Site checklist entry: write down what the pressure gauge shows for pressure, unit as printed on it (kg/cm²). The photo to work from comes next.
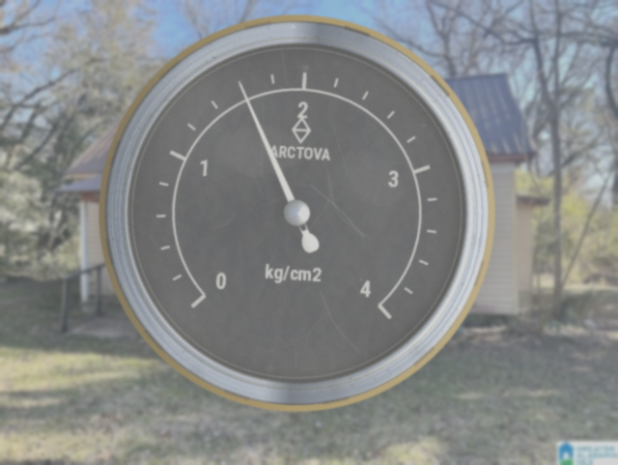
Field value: 1.6 kg/cm²
